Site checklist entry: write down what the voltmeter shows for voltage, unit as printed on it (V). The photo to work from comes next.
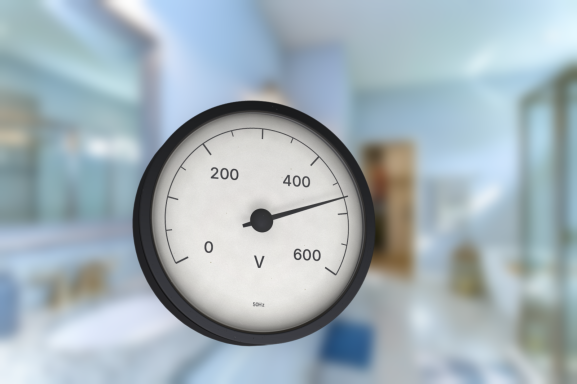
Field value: 475 V
